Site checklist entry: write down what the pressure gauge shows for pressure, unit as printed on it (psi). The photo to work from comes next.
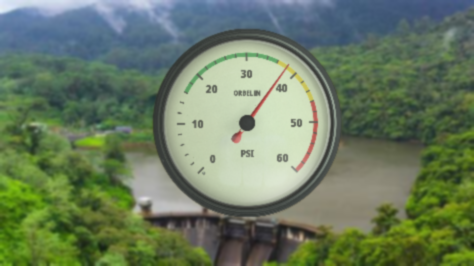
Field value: 38 psi
